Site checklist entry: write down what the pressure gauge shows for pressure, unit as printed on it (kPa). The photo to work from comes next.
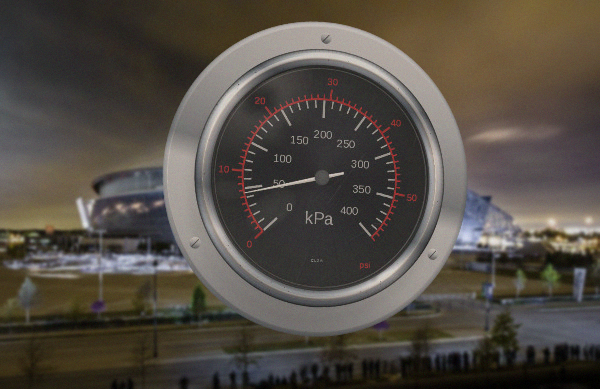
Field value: 45 kPa
